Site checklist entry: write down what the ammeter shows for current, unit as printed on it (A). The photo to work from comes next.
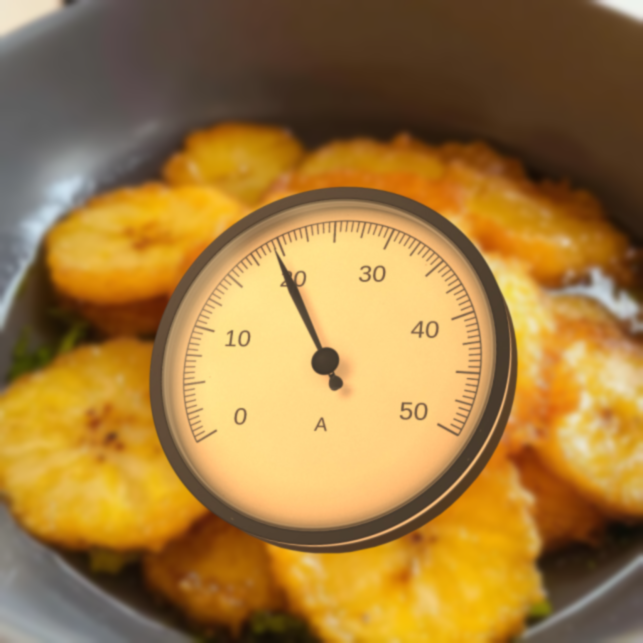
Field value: 19.5 A
